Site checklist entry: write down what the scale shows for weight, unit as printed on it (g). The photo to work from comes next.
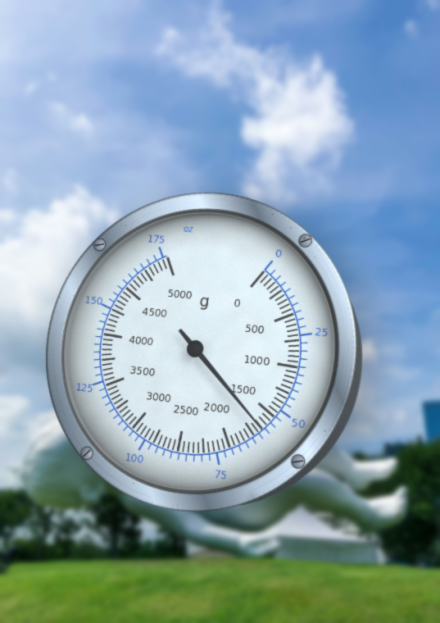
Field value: 1650 g
